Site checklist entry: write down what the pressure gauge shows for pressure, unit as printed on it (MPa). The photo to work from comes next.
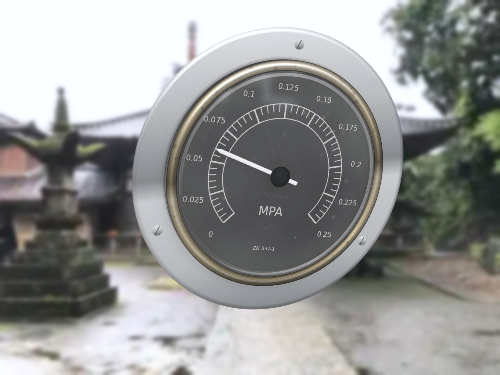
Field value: 0.06 MPa
